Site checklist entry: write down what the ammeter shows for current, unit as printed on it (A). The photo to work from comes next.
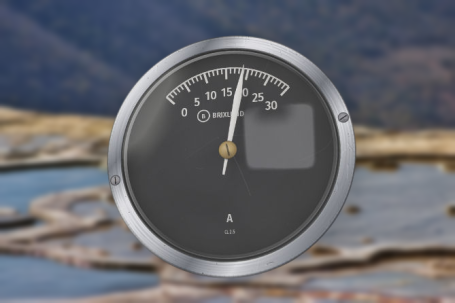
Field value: 19 A
